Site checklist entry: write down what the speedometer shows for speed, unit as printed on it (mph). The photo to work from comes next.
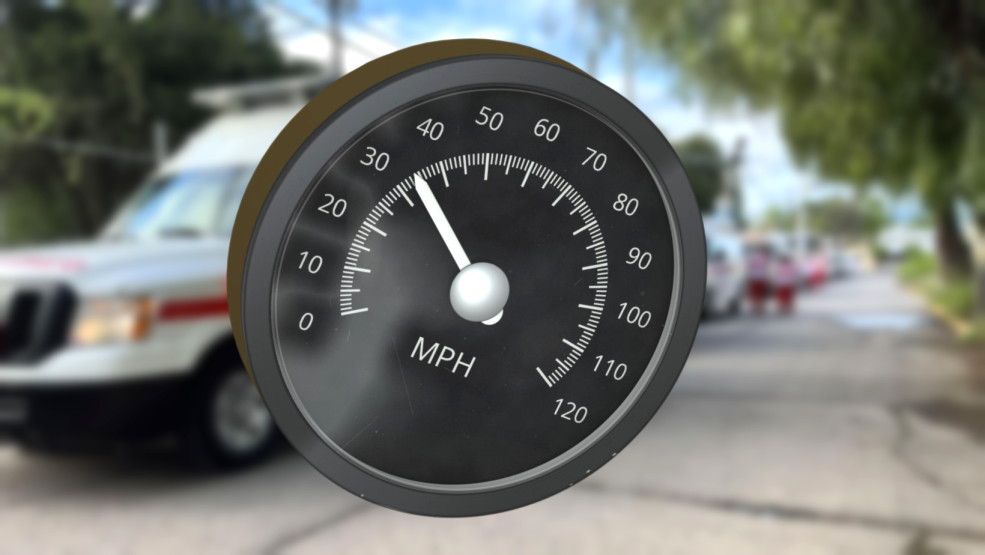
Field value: 34 mph
